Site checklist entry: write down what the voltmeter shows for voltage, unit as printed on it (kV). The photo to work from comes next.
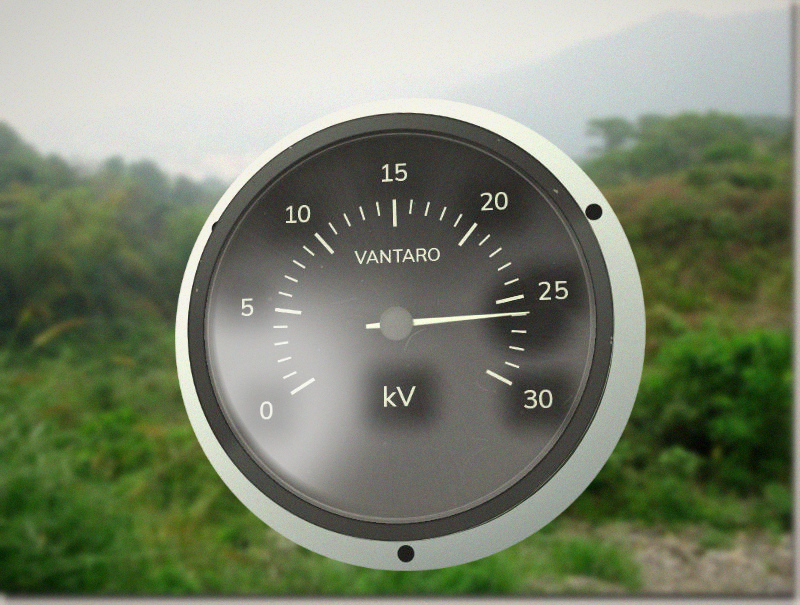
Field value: 26 kV
